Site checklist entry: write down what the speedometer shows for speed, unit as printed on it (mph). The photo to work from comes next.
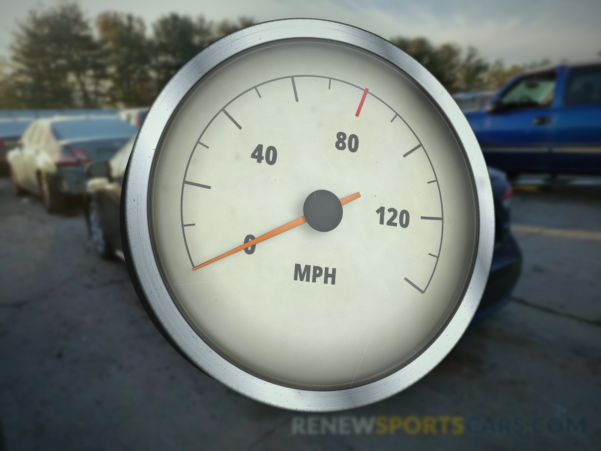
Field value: 0 mph
